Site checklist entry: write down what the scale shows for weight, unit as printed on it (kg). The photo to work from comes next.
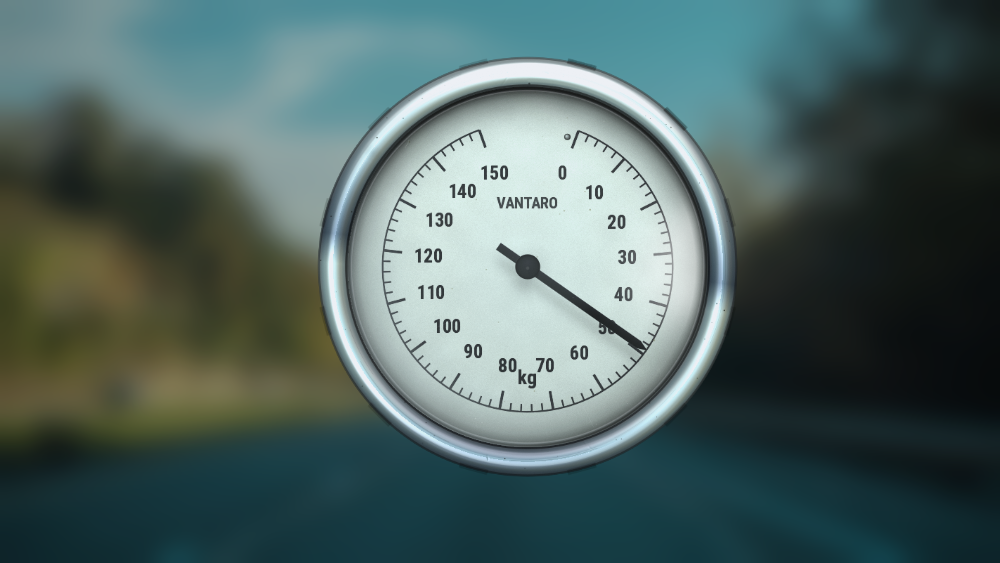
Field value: 49 kg
